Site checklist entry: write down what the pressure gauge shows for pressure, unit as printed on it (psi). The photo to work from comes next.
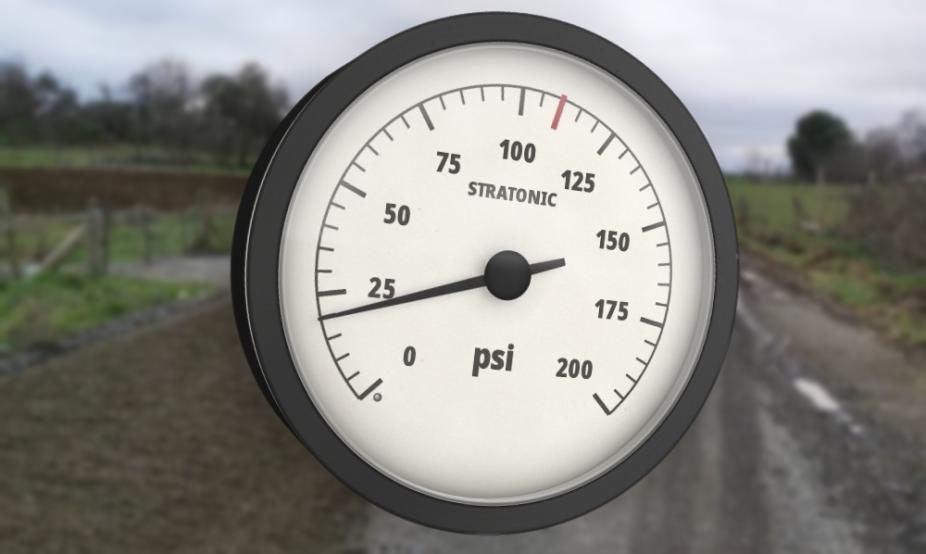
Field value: 20 psi
